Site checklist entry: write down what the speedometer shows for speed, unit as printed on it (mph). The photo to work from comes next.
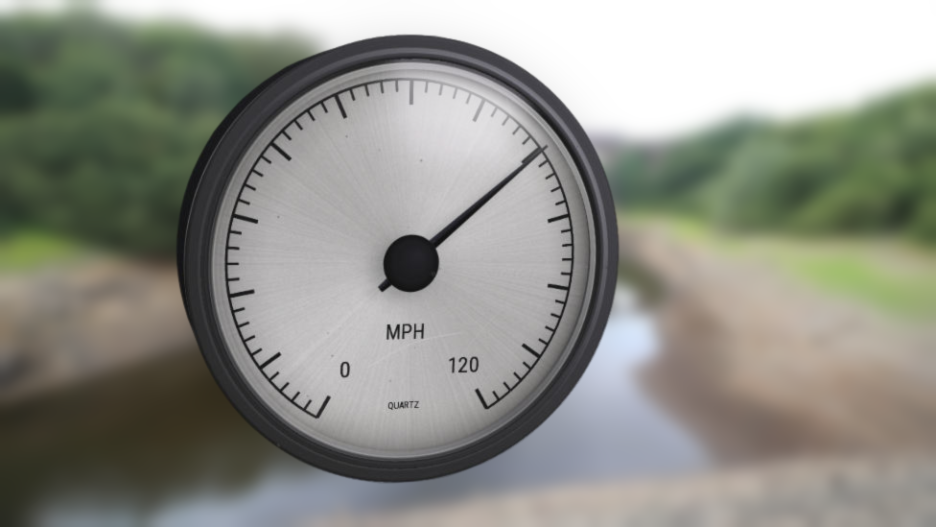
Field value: 80 mph
